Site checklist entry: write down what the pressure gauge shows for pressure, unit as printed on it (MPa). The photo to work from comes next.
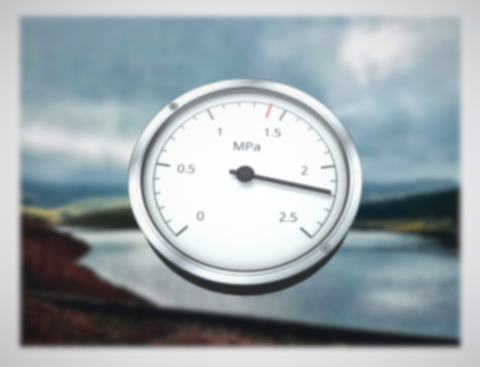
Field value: 2.2 MPa
